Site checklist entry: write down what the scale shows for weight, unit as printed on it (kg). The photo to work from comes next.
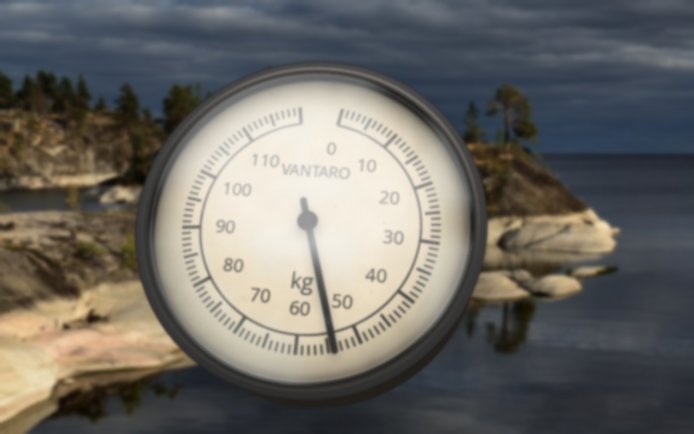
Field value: 54 kg
